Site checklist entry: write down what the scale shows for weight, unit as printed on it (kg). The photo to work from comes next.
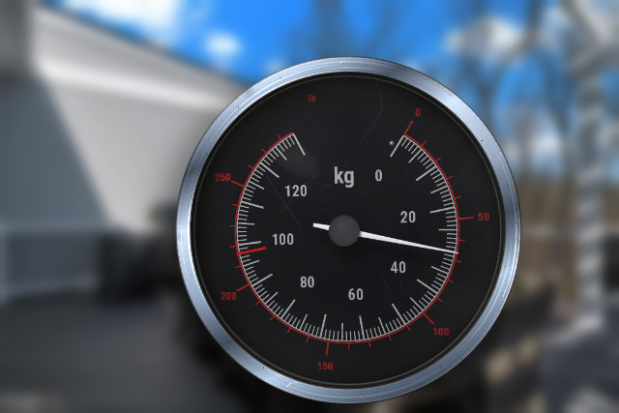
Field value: 30 kg
